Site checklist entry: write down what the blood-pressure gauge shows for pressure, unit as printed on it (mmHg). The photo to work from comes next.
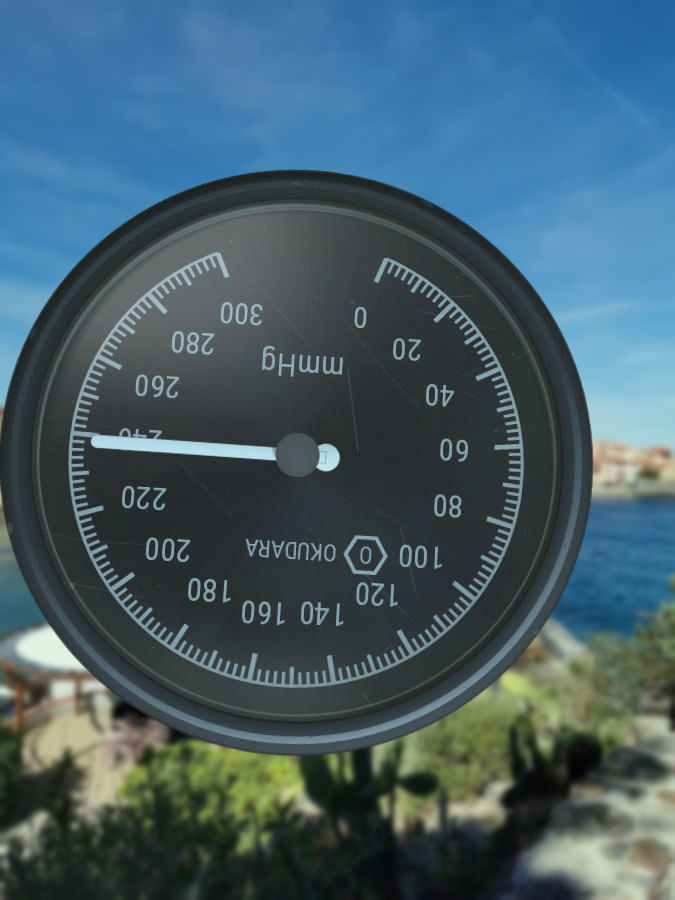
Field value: 238 mmHg
